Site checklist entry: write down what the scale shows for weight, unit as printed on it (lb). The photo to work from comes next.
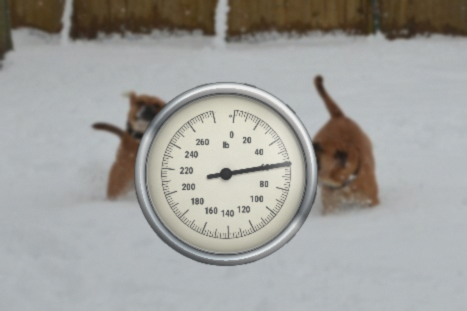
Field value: 60 lb
